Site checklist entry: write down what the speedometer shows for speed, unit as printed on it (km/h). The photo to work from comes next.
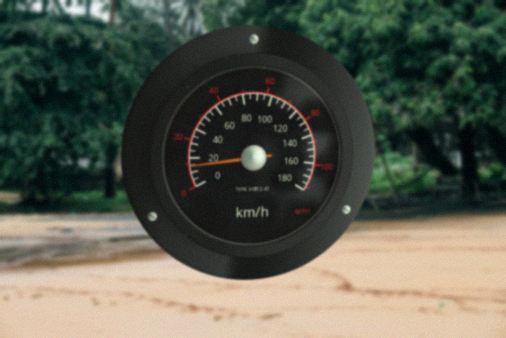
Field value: 15 km/h
